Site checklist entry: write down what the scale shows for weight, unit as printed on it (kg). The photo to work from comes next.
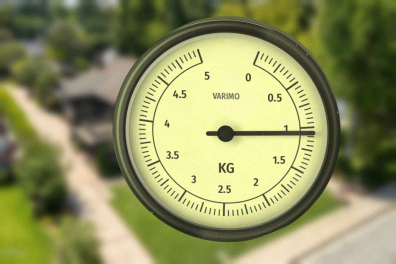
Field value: 1.05 kg
